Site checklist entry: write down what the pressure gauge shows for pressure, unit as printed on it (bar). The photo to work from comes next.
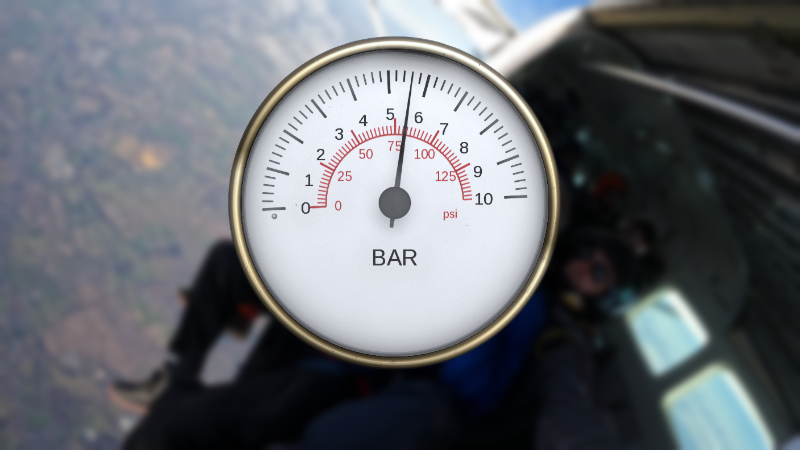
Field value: 5.6 bar
